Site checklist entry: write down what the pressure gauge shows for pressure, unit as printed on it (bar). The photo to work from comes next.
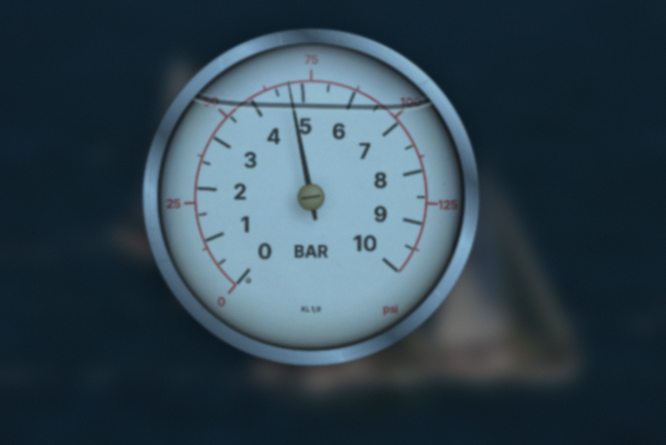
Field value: 4.75 bar
